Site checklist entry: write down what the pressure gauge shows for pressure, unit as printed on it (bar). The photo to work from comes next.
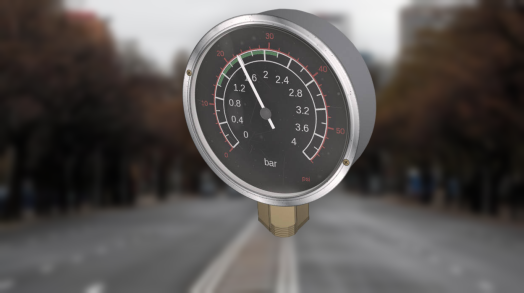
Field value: 1.6 bar
